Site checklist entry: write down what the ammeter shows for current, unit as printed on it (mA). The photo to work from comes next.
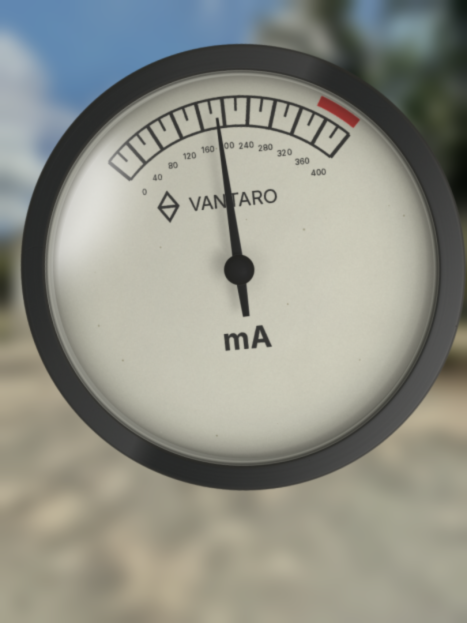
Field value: 190 mA
